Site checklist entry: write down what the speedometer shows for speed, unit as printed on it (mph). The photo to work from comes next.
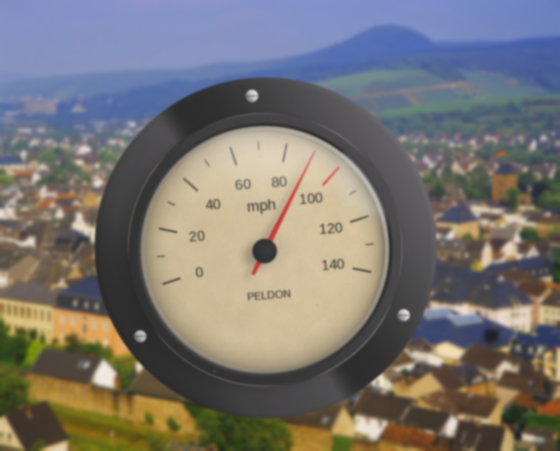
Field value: 90 mph
